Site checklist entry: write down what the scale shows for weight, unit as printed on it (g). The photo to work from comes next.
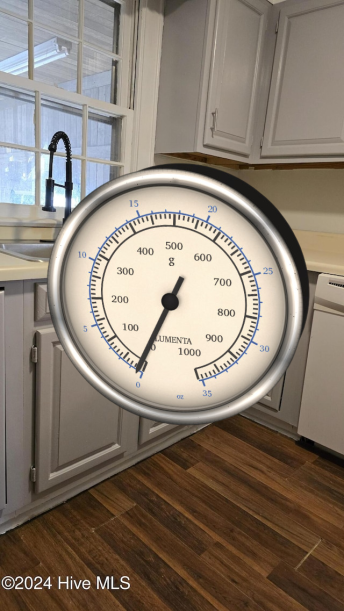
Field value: 10 g
